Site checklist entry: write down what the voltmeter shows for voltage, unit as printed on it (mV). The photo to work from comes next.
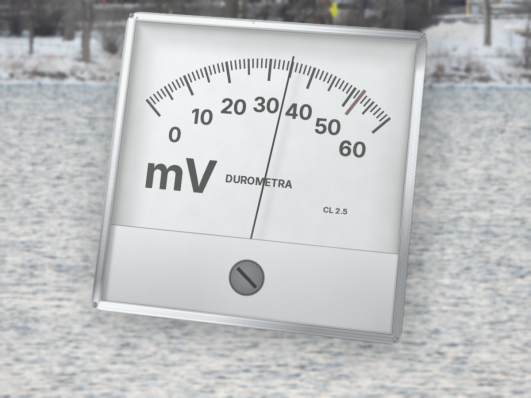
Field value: 35 mV
